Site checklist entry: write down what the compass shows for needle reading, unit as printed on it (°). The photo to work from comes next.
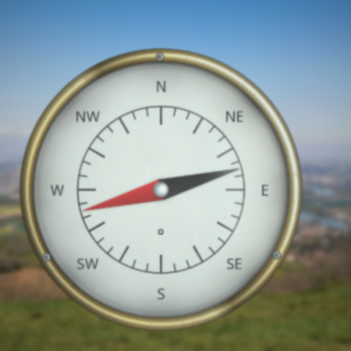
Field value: 255 °
